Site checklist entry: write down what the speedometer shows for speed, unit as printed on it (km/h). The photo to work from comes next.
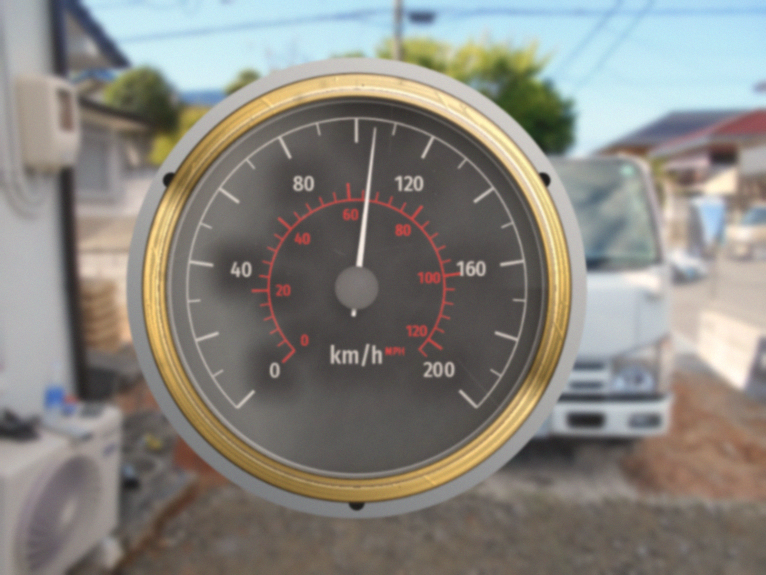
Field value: 105 km/h
